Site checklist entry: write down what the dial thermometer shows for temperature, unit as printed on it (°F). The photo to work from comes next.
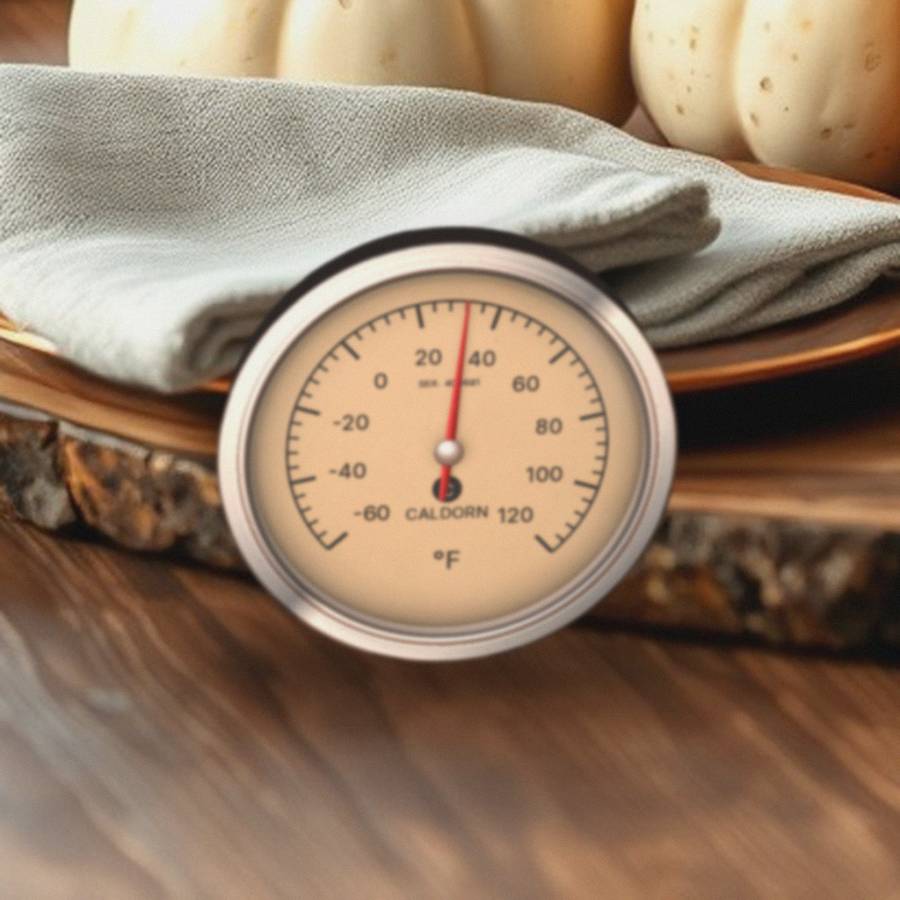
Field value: 32 °F
